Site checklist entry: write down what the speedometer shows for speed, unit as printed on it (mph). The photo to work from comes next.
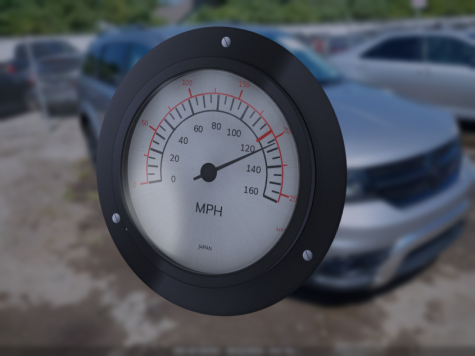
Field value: 127.5 mph
